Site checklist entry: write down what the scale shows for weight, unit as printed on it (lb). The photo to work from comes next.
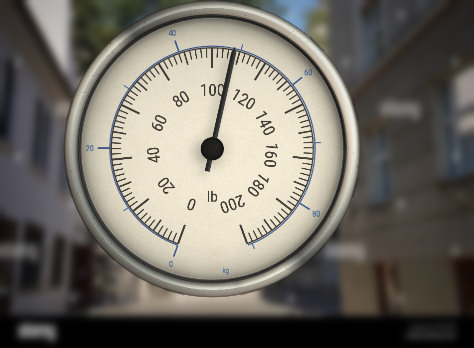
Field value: 108 lb
